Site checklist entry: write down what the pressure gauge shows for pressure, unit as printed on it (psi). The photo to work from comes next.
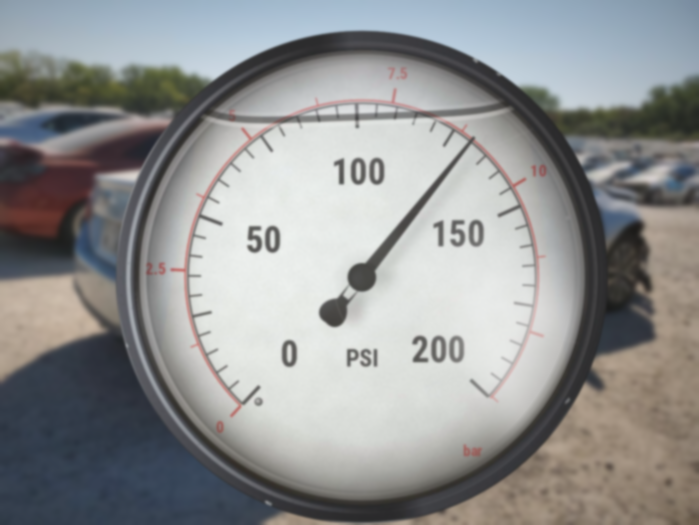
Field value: 130 psi
